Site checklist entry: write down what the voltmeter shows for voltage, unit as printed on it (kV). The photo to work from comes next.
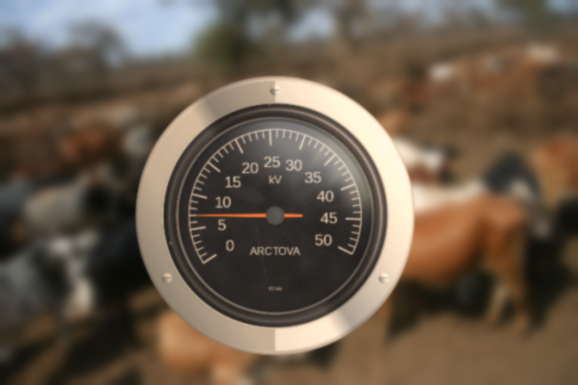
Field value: 7 kV
